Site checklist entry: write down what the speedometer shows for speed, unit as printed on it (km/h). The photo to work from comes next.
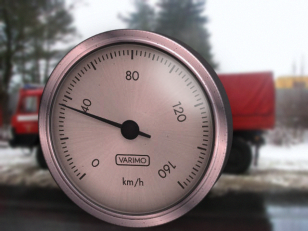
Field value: 36 km/h
